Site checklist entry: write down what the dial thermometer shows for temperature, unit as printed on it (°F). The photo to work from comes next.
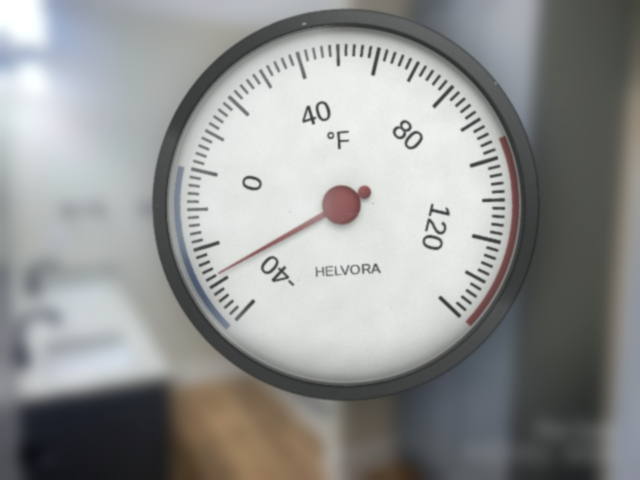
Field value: -28 °F
